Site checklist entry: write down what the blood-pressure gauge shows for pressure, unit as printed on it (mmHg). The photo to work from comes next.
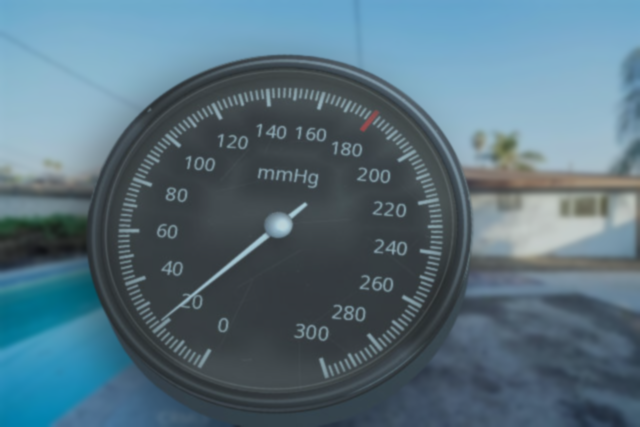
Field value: 20 mmHg
